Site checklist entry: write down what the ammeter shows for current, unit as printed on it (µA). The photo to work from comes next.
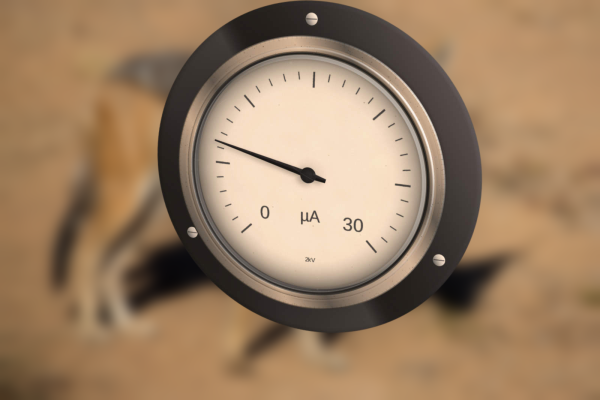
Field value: 6.5 µA
